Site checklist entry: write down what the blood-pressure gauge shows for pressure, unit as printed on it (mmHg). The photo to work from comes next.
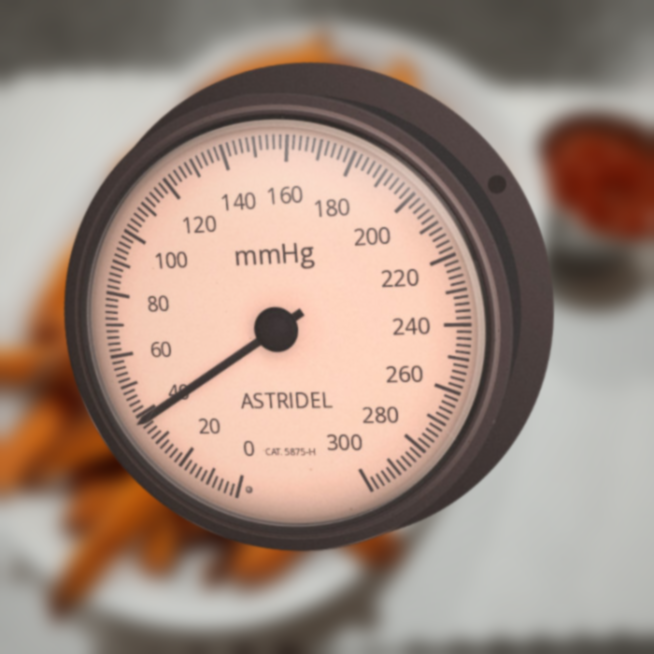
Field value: 38 mmHg
